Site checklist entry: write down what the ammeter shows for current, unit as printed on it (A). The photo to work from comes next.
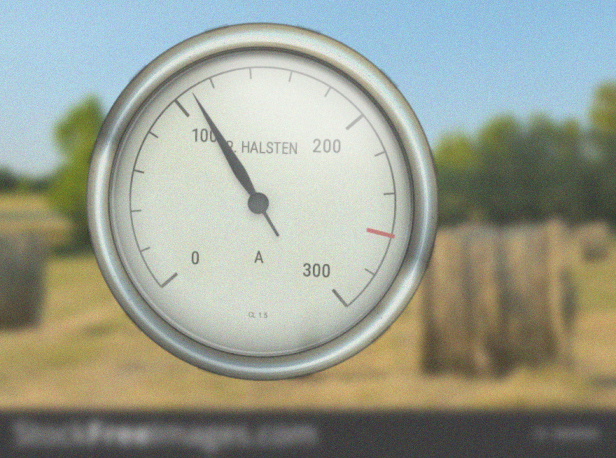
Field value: 110 A
